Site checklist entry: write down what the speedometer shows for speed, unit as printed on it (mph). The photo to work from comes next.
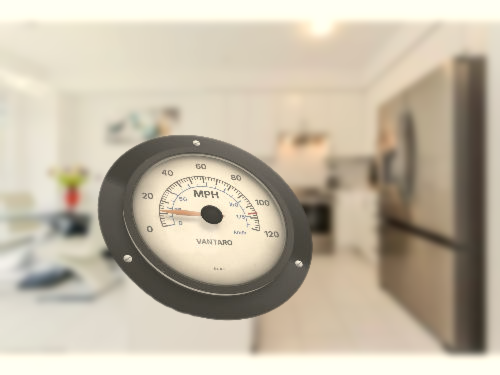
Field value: 10 mph
